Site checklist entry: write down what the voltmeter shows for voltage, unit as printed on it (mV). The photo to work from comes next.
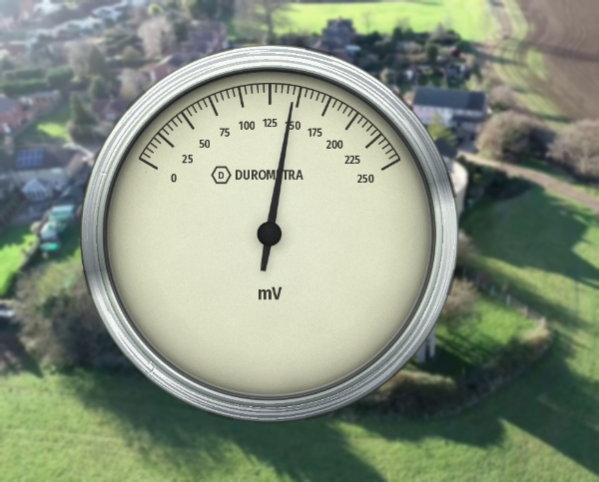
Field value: 145 mV
